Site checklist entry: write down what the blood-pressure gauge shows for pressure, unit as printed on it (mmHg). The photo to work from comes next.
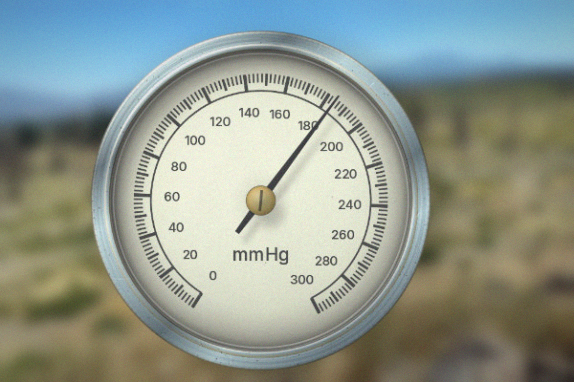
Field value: 184 mmHg
